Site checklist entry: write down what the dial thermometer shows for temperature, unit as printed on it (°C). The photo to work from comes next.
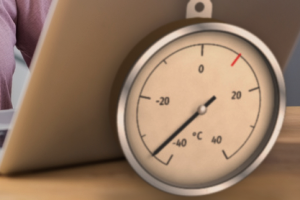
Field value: -35 °C
